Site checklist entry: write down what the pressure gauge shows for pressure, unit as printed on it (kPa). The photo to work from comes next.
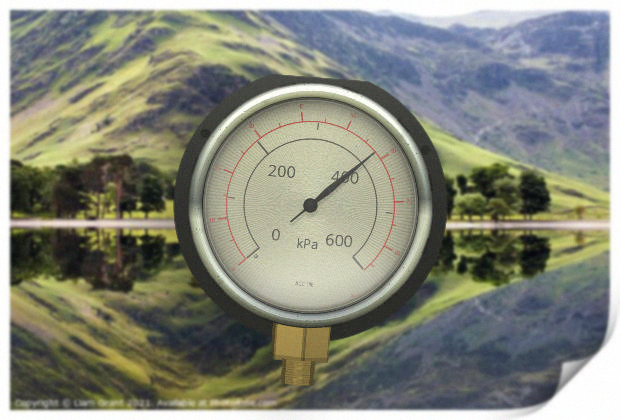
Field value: 400 kPa
